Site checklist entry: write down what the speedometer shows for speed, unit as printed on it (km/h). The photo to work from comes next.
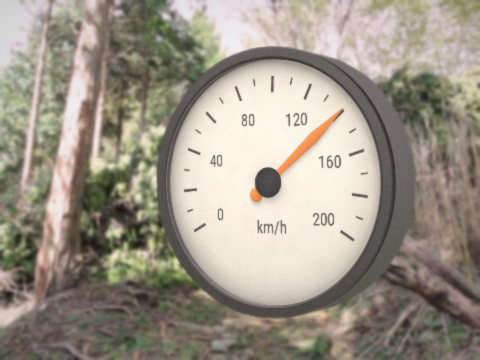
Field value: 140 km/h
